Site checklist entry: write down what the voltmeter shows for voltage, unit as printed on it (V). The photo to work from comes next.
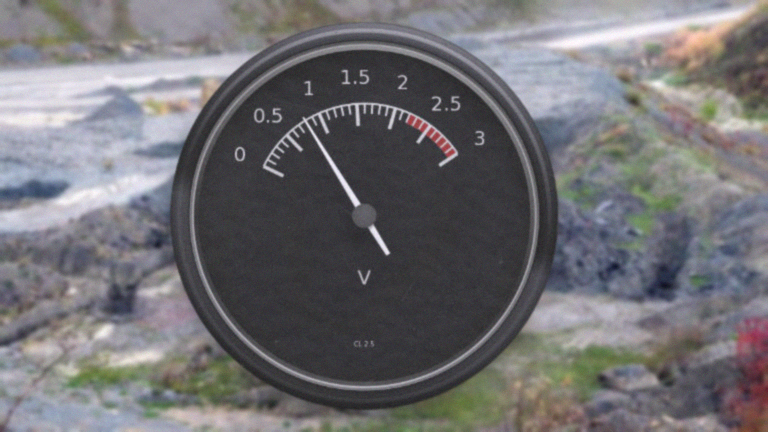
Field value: 0.8 V
